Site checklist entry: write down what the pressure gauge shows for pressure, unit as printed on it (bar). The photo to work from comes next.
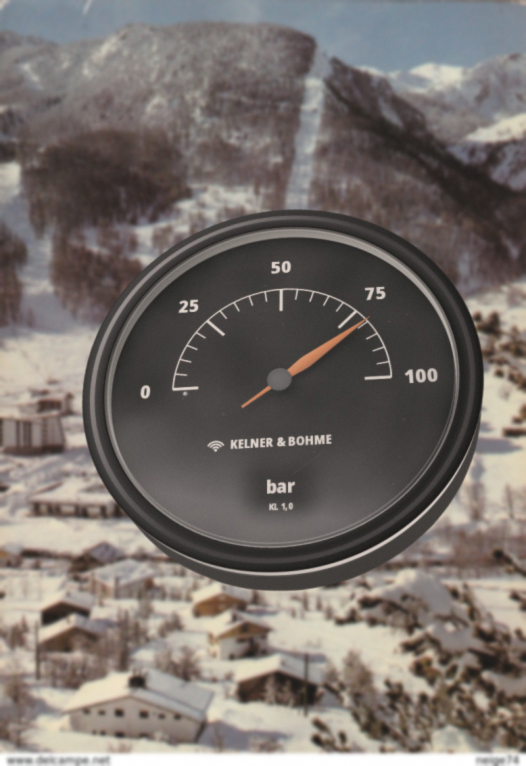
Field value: 80 bar
